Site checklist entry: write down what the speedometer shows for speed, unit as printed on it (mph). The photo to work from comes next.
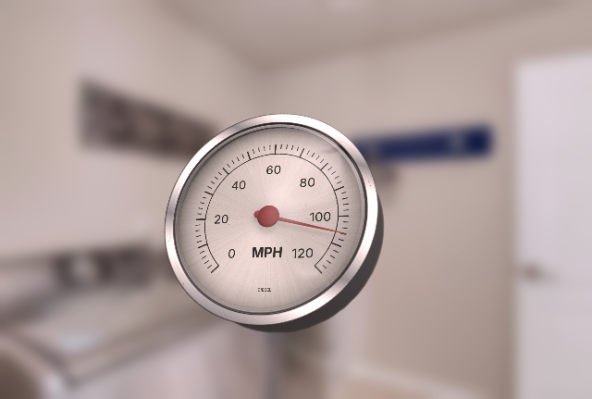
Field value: 106 mph
